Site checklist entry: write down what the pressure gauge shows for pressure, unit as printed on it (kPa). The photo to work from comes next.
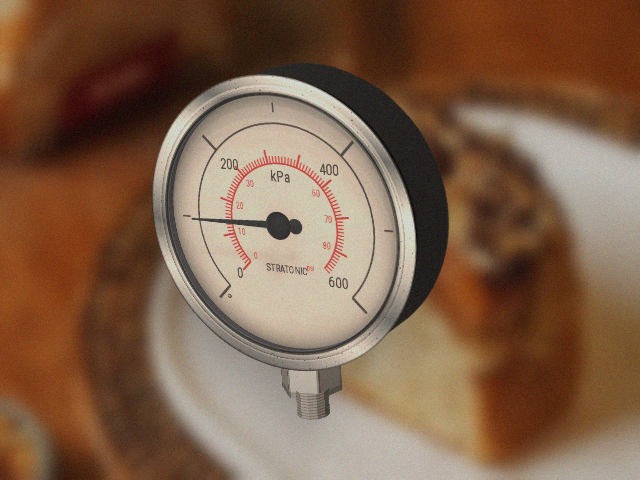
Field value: 100 kPa
